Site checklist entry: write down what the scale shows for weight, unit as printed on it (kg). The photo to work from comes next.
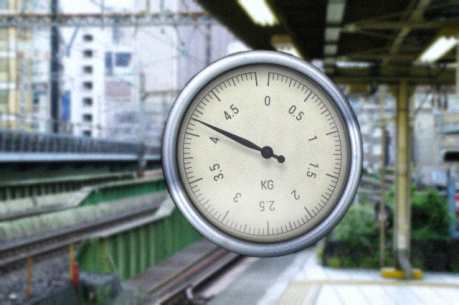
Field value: 4.15 kg
